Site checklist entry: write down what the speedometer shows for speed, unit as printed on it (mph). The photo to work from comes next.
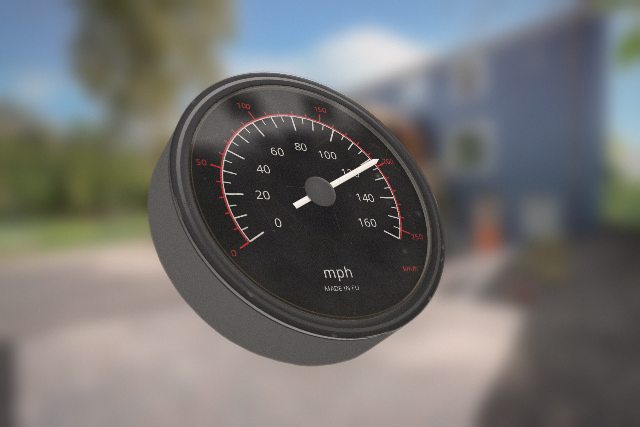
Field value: 122.5 mph
